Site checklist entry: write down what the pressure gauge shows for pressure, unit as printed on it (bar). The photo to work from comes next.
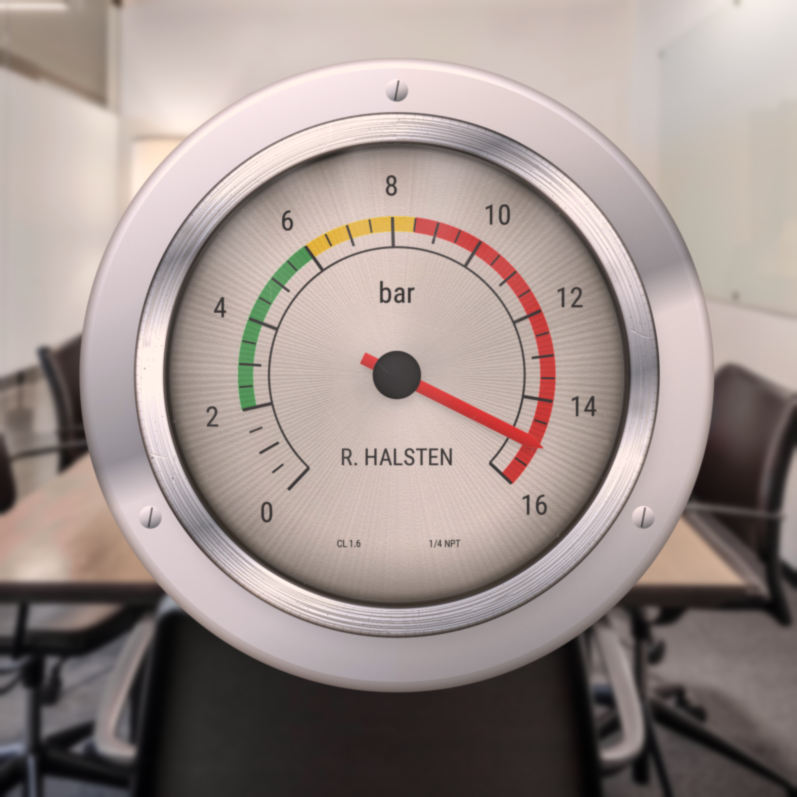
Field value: 15 bar
